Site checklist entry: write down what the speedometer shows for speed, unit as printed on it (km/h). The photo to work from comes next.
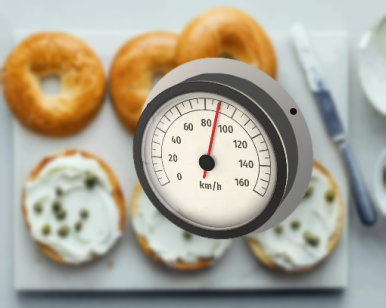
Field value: 90 km/h
